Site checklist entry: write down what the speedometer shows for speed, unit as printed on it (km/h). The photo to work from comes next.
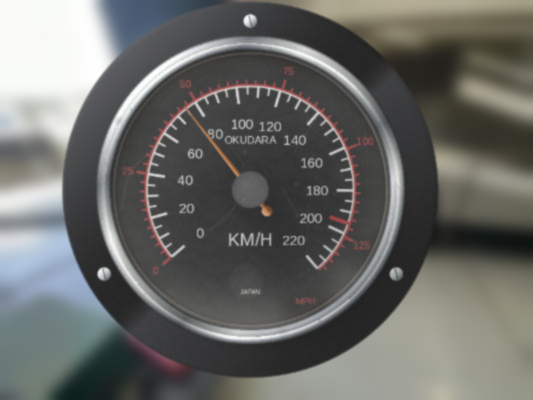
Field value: 75 km/h
